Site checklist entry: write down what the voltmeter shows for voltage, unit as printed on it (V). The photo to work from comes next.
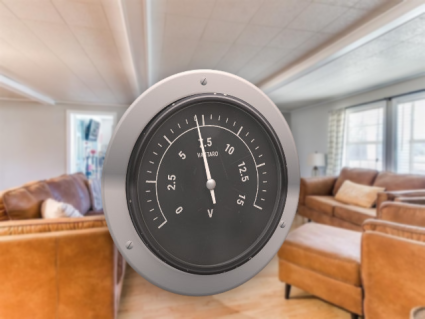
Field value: 7 V
